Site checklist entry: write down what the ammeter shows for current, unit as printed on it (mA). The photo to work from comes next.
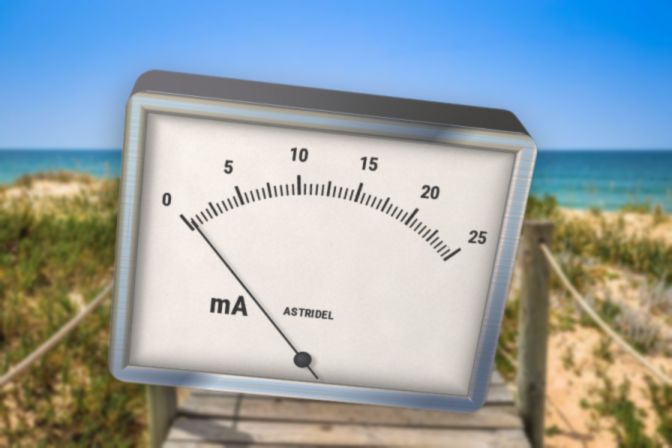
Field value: 0.5 mA
